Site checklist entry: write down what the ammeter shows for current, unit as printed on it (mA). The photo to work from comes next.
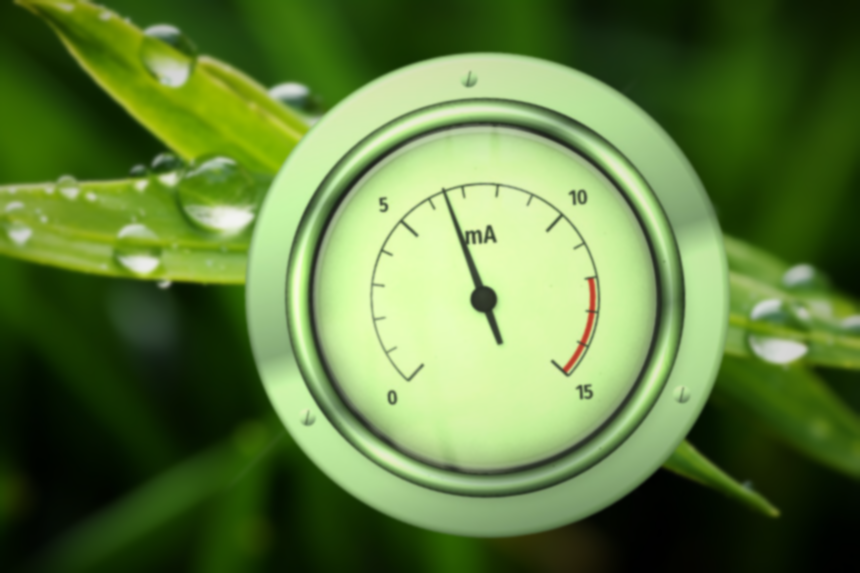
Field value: 6.5 mA
